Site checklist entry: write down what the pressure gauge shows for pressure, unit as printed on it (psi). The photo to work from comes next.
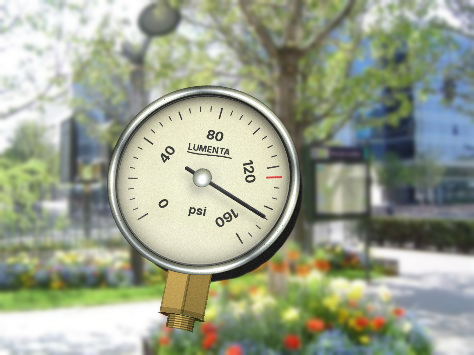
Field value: 145 psi
